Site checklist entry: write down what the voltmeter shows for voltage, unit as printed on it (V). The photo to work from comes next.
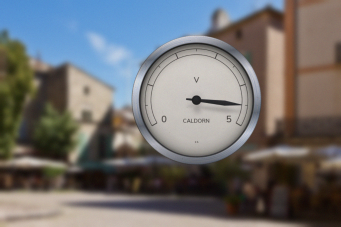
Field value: 4.5 V
